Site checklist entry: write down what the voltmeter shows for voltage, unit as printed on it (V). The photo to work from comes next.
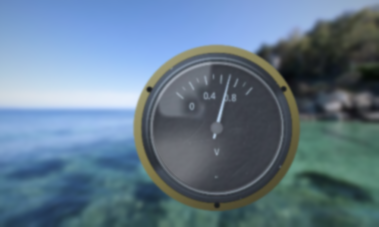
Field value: 0.7 V
